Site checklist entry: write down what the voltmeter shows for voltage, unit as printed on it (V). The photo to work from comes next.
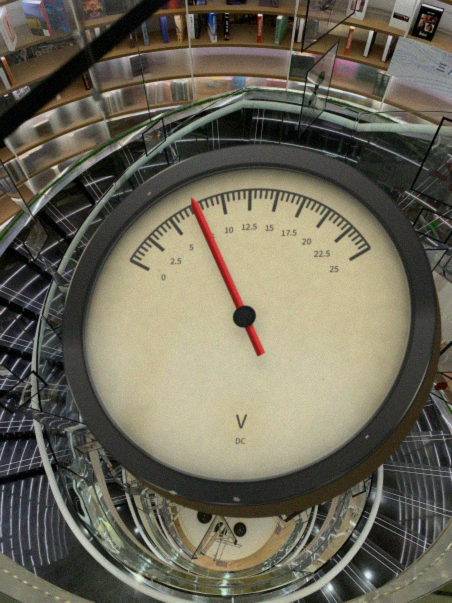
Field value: 7.5 V
